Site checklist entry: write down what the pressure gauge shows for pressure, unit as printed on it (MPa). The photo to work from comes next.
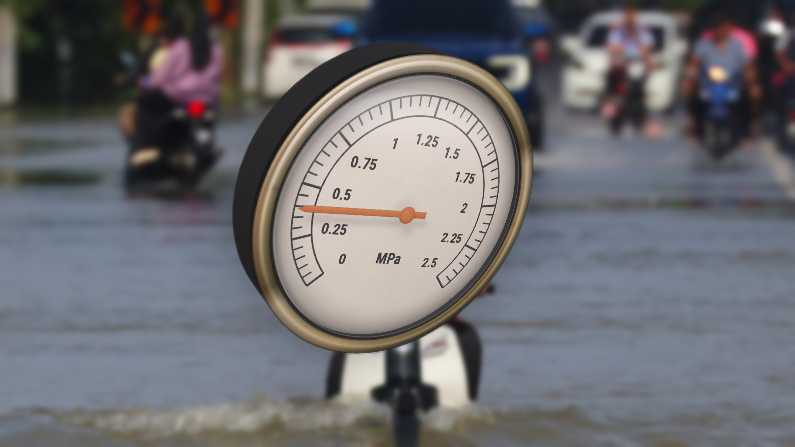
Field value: 0.4 MPa
